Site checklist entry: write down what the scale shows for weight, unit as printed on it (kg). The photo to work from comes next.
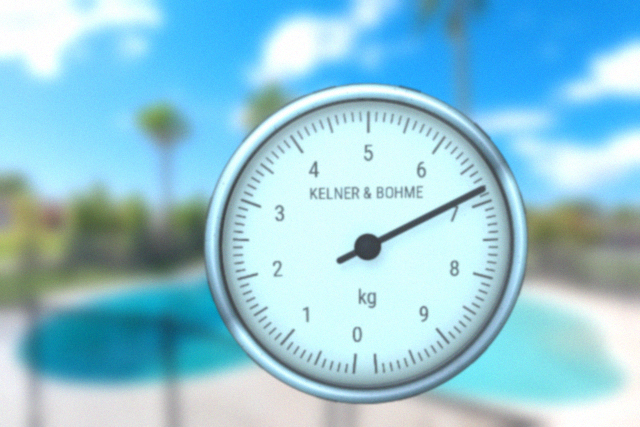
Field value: 6.8 kg
